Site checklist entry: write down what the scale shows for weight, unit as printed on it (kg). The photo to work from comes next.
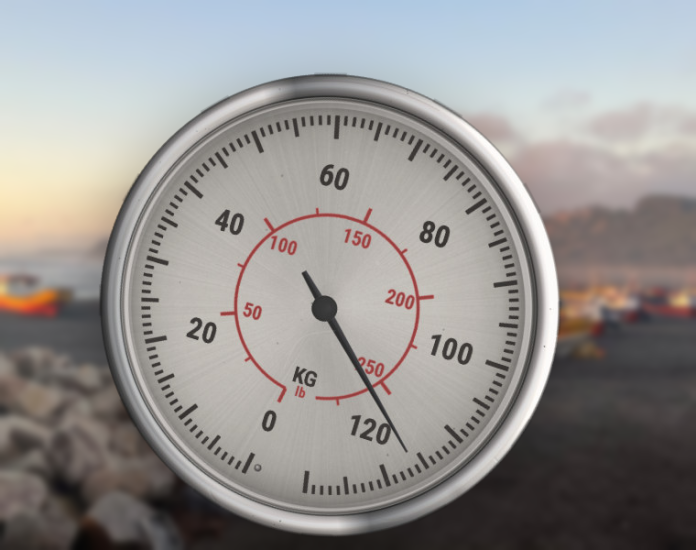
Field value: 116 kg
